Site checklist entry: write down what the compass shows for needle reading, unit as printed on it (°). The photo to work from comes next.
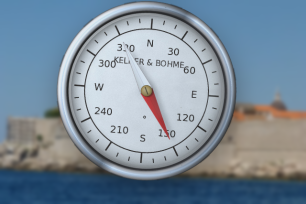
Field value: 150 °
